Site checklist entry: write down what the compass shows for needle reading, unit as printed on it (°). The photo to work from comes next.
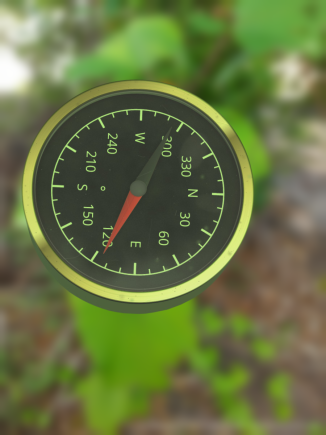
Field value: 115 °
